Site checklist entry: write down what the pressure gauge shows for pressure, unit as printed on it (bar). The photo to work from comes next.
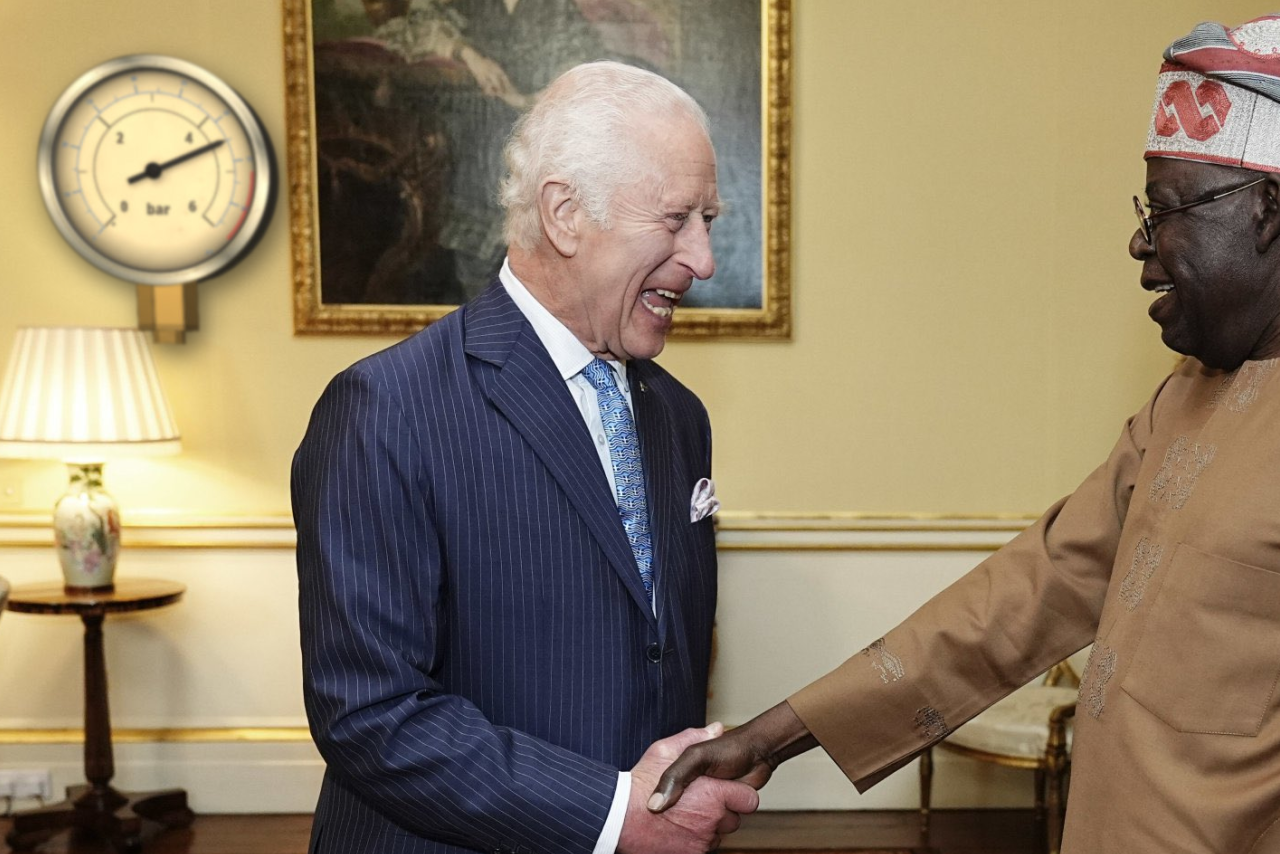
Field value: 4.5 bar
